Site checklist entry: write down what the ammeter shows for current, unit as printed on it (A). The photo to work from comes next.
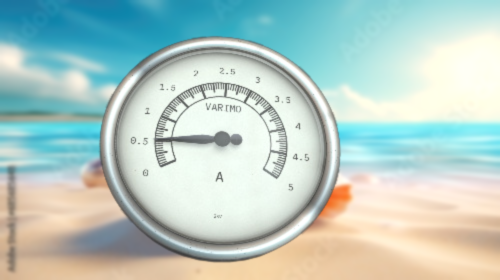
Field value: 0.5 A
